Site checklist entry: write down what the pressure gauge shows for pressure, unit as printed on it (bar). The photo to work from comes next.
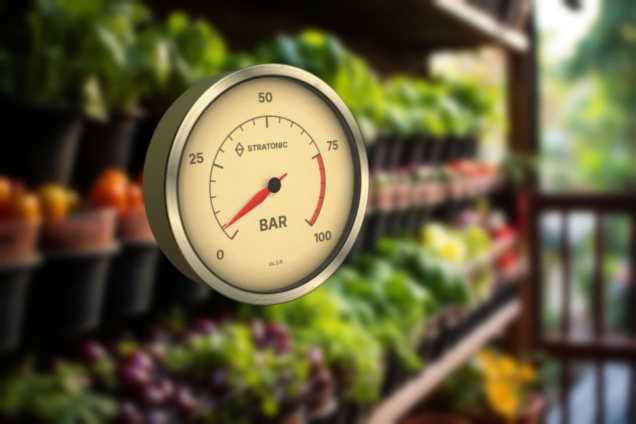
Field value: 5 bar
